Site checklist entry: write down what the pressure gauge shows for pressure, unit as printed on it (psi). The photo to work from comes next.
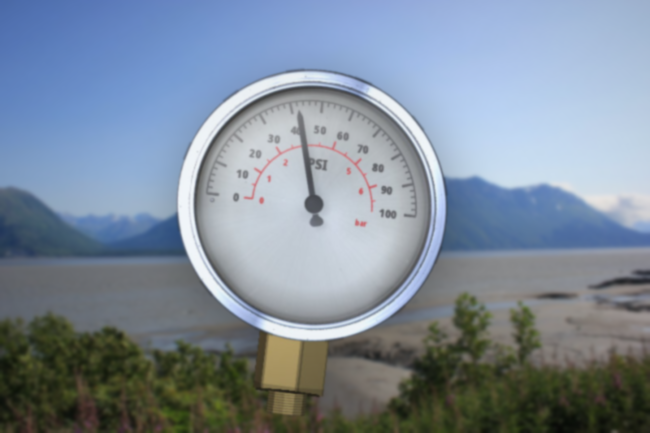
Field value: 42 psi
